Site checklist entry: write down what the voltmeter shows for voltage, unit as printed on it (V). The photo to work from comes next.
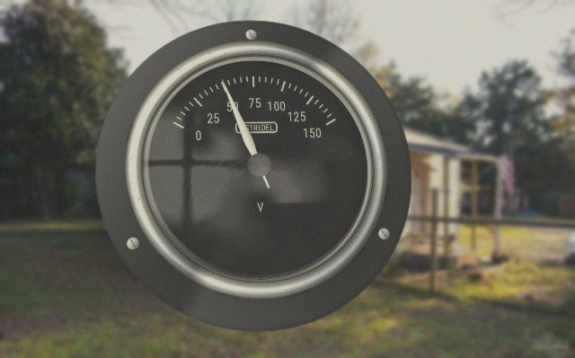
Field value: 50 V
